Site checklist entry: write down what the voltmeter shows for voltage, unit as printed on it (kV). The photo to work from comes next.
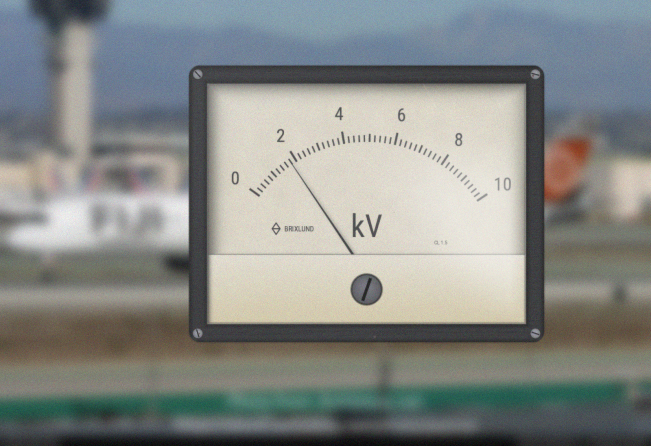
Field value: 1.8 kV
